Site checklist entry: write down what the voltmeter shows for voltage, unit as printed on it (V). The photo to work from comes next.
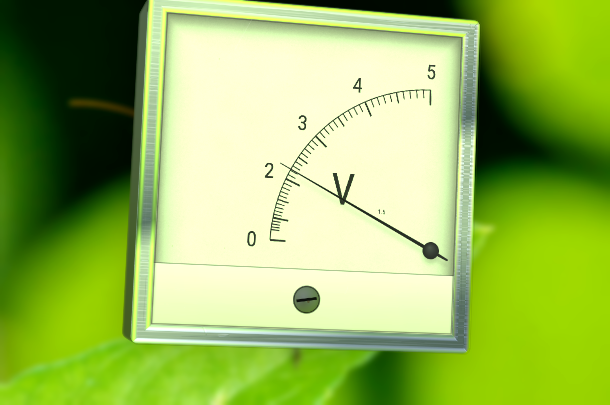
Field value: 2.2 V
